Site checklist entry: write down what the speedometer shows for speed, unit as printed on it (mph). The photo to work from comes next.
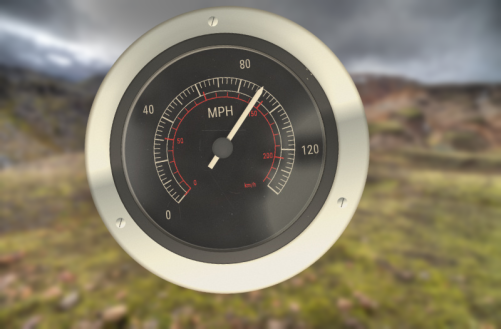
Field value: 90 mph
